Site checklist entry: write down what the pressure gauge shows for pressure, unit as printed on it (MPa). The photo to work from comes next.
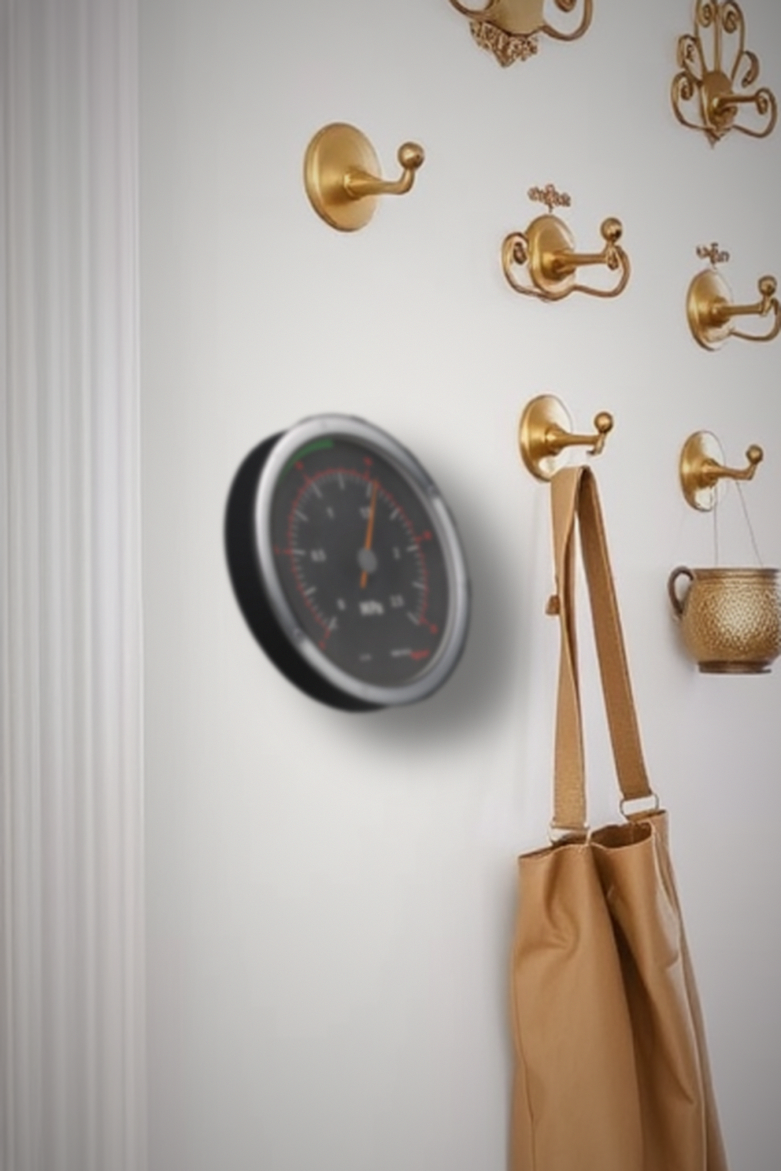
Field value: 1.5 MPa
